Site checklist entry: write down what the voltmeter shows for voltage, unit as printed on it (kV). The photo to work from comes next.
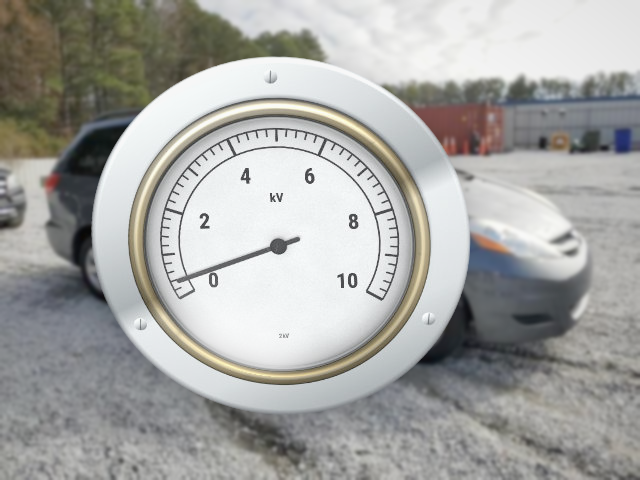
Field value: 0.4 kV
